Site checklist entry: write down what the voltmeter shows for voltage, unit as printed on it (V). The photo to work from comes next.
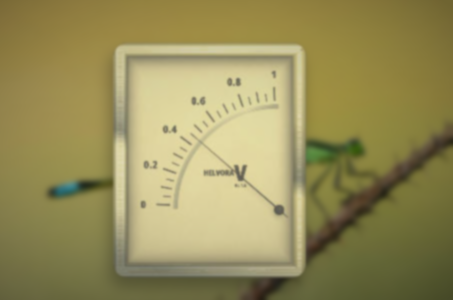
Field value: 0.45 V
